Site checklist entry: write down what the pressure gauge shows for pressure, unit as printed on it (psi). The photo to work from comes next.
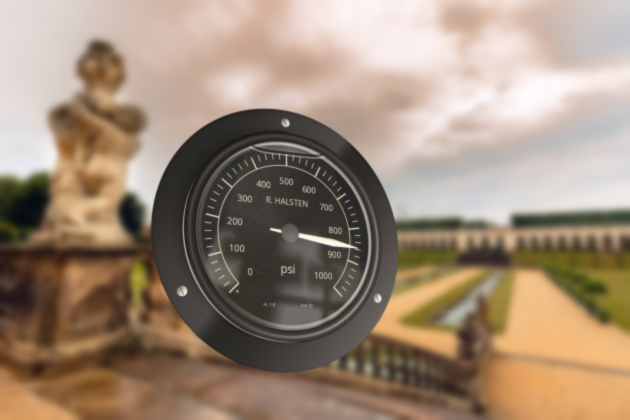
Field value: 860 psi
